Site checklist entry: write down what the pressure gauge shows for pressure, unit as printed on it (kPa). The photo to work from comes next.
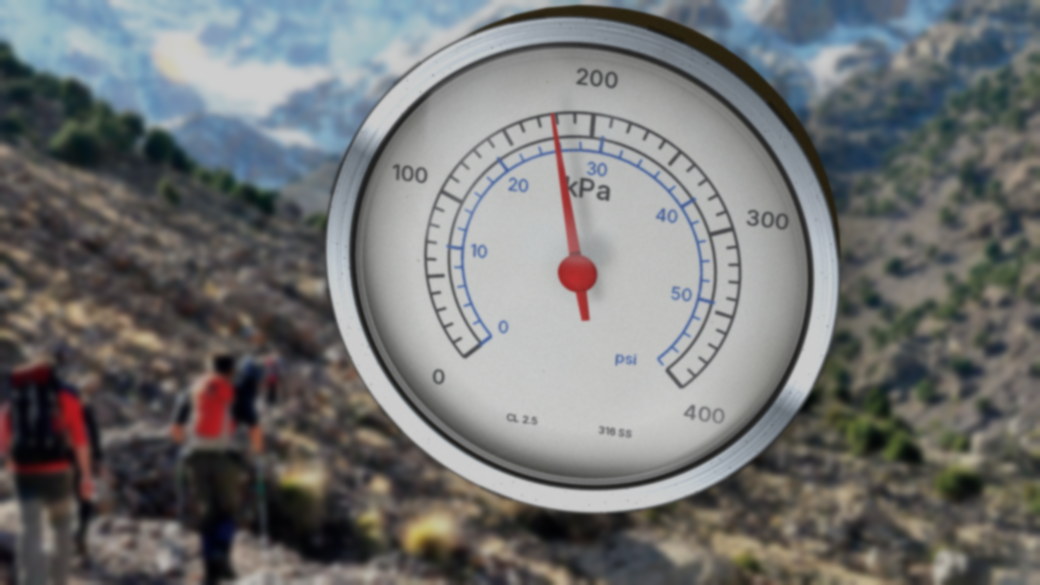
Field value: 180 kPa
